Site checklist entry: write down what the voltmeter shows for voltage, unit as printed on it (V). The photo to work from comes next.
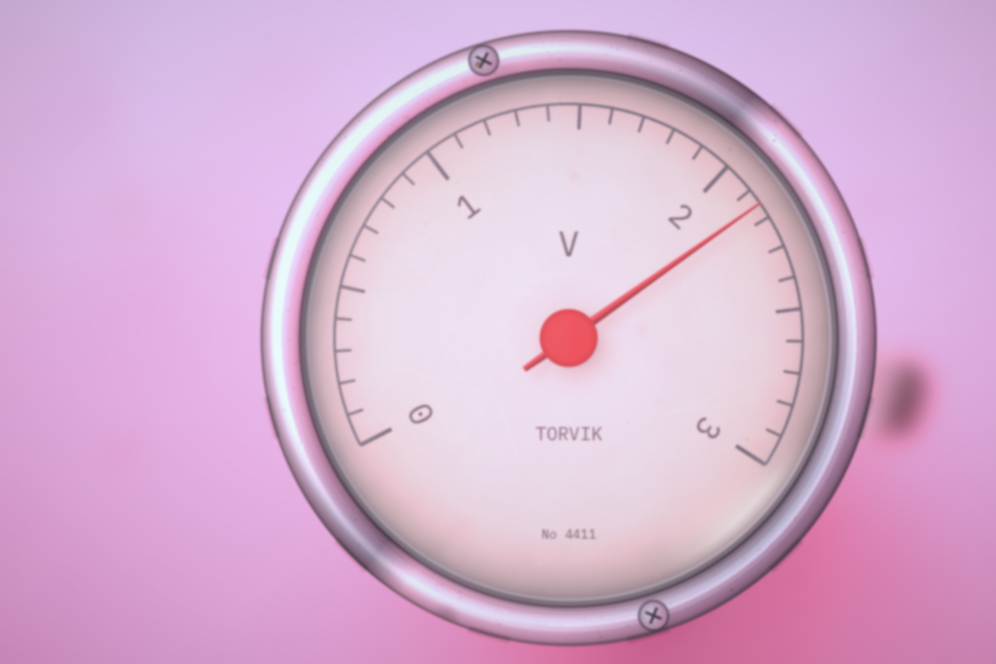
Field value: 2.15 V
